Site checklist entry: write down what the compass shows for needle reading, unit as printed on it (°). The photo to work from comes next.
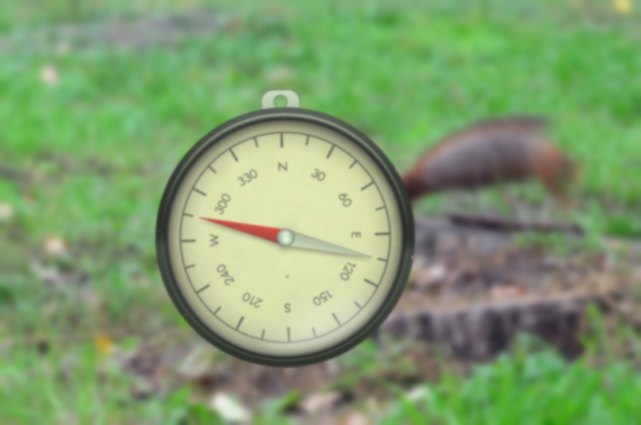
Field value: 285 °
